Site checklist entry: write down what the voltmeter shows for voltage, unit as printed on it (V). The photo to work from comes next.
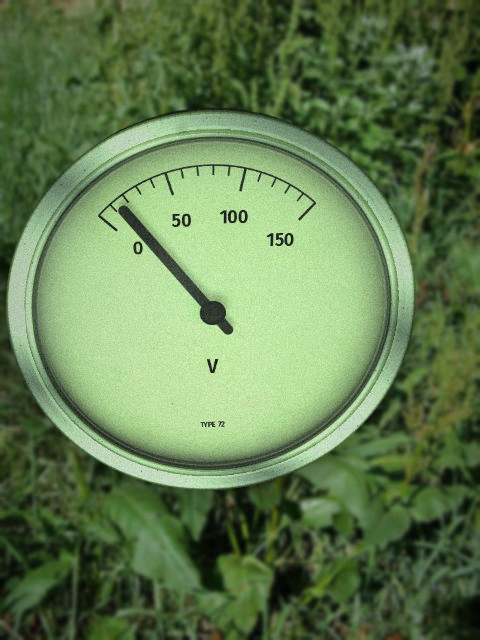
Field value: 15 V
